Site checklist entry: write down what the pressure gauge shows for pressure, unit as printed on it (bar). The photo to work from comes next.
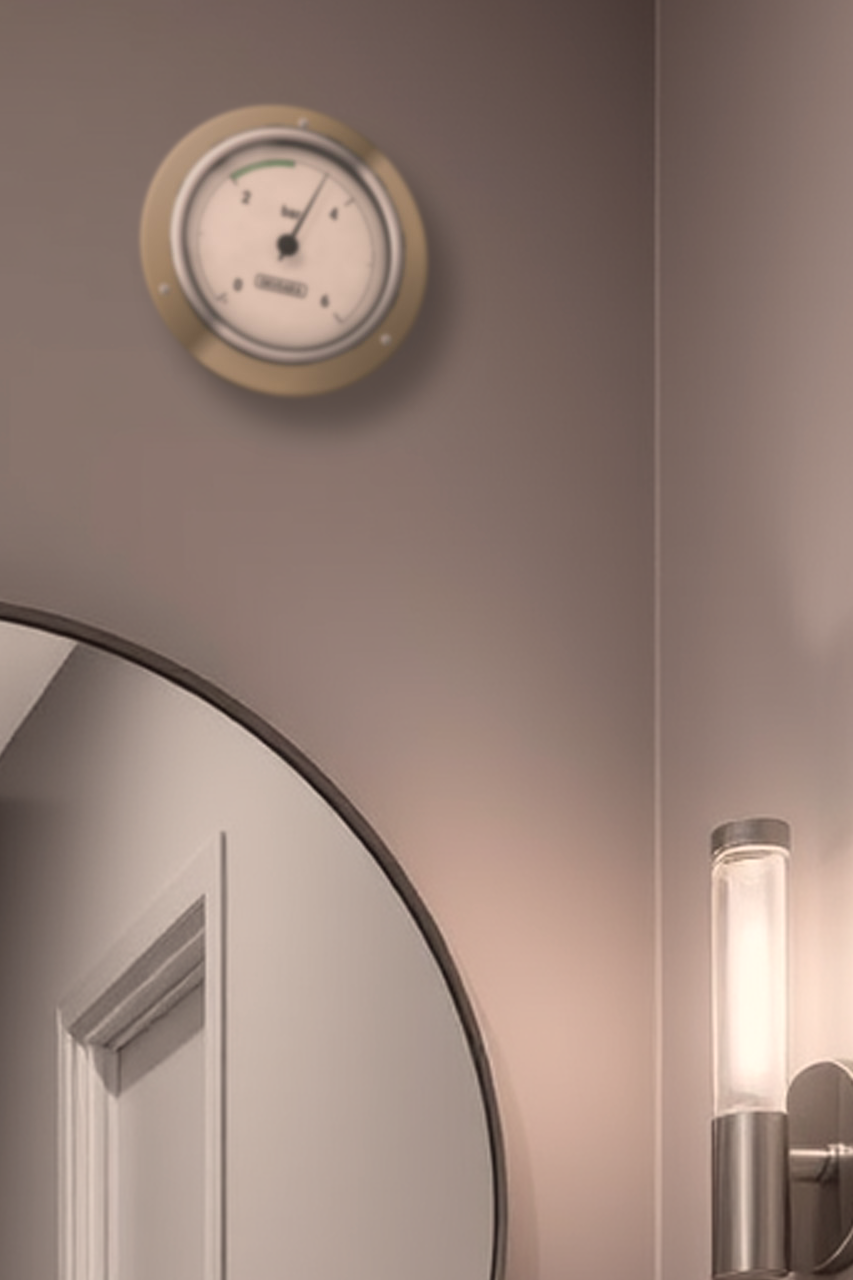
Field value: 3.5 bar
